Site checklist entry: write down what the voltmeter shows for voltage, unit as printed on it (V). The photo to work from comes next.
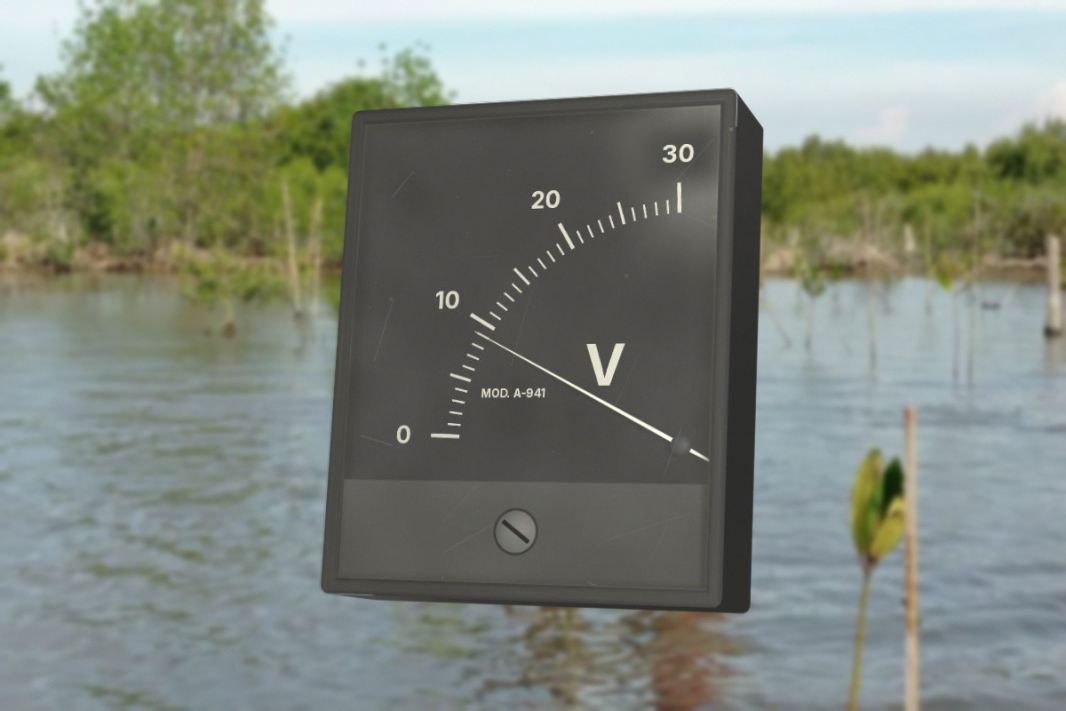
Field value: 9 V
